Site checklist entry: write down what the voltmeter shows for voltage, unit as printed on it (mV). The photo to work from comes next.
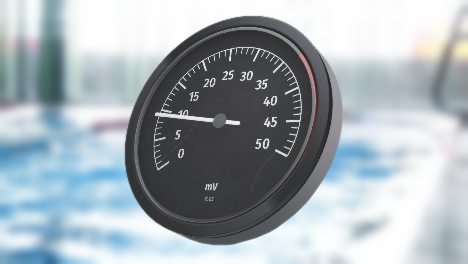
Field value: 9 mV
